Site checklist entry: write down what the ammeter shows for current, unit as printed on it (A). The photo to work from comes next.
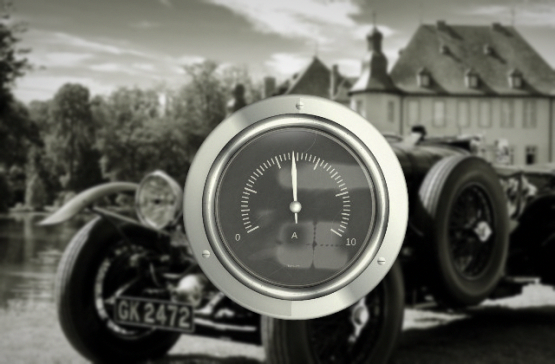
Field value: 4.8 A
